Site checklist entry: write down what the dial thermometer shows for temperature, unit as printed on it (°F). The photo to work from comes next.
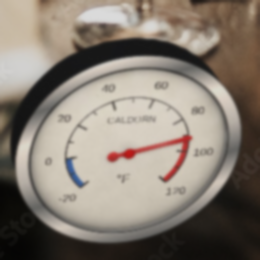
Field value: 90 °F
